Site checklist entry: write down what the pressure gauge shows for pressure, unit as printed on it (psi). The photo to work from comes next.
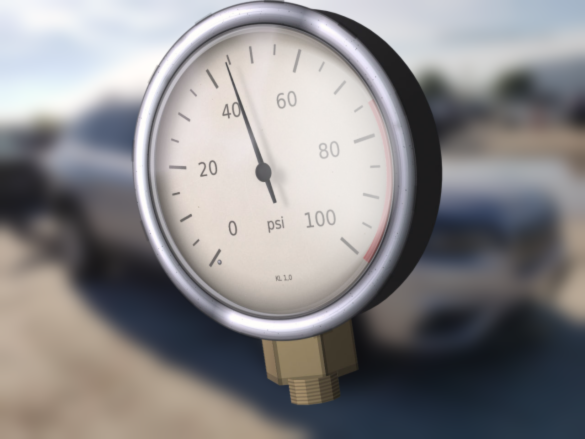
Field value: 45 psi
